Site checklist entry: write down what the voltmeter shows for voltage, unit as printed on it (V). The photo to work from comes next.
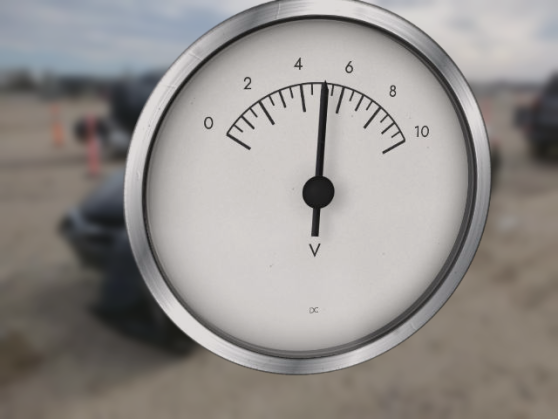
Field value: 5 V
